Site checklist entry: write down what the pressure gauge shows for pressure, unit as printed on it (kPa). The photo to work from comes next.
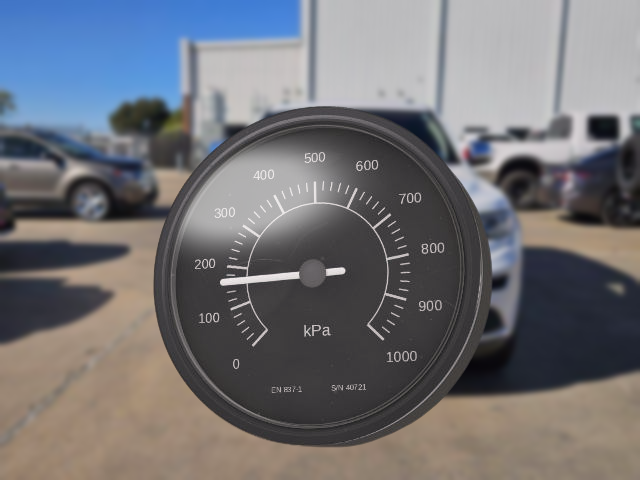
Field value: 160 kPa
